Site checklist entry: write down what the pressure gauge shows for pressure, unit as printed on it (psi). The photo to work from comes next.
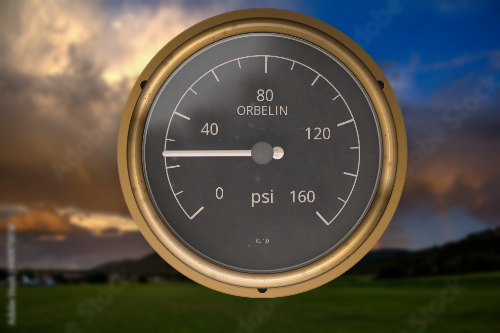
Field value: 25 psi
